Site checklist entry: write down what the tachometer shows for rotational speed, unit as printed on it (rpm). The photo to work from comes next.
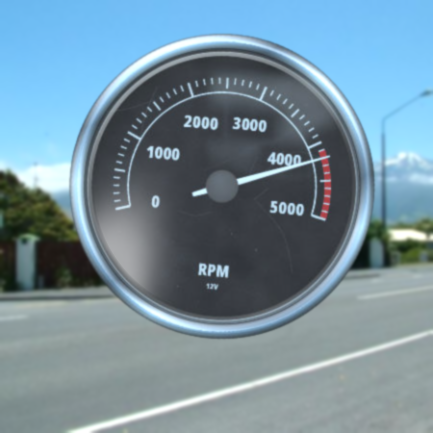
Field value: 4200 rpm
